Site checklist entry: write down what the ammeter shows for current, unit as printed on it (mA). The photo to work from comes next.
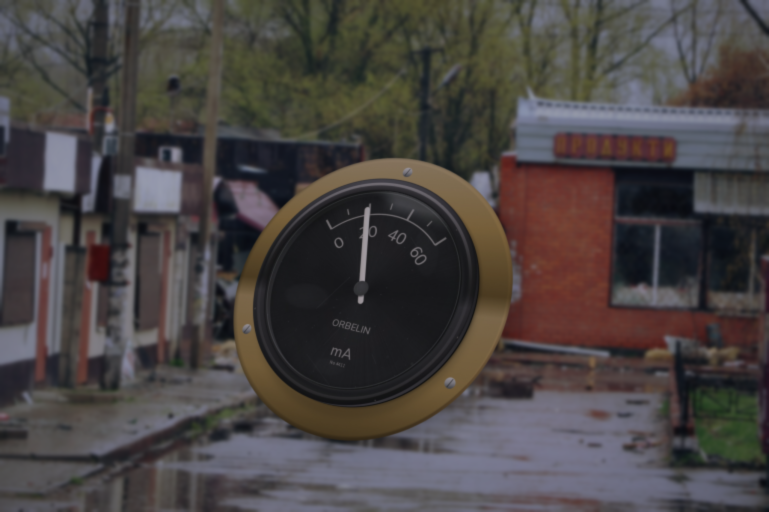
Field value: 20 mA
